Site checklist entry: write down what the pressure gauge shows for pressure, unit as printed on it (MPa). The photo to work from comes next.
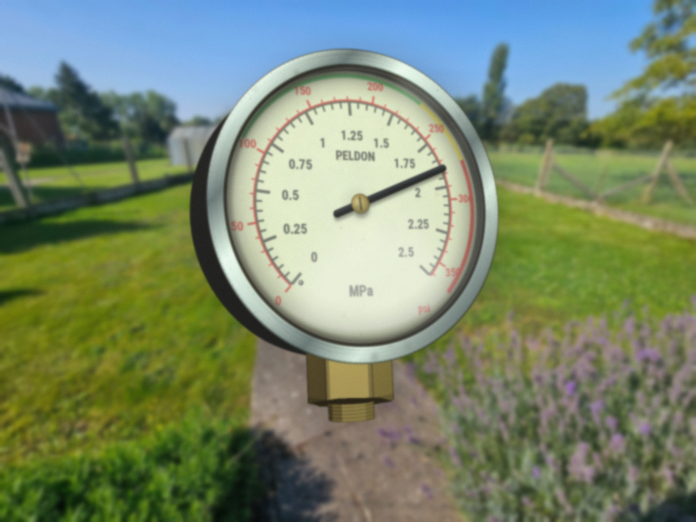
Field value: 1.9 MPa
